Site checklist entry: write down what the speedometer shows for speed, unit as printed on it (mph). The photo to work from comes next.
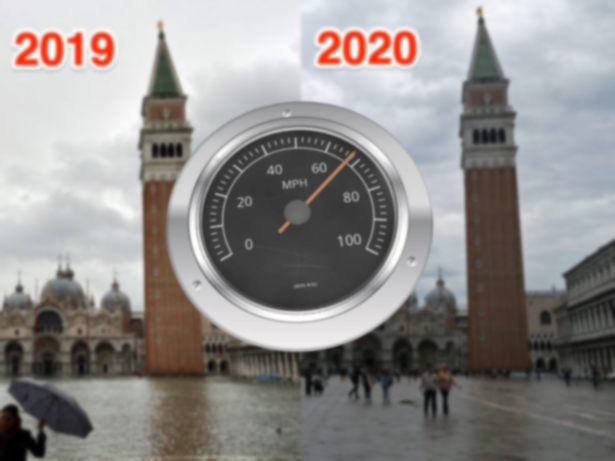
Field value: 68 mph
